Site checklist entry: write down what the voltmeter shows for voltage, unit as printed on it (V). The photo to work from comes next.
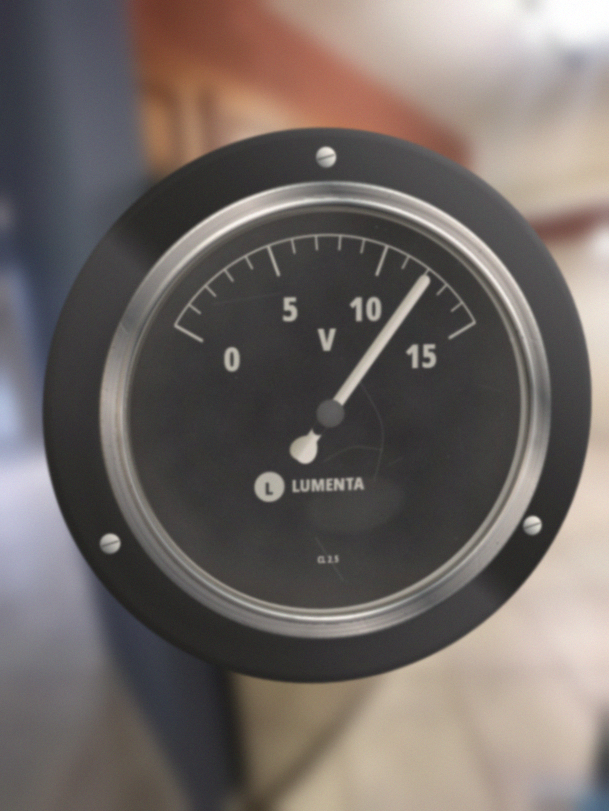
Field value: 12 V
